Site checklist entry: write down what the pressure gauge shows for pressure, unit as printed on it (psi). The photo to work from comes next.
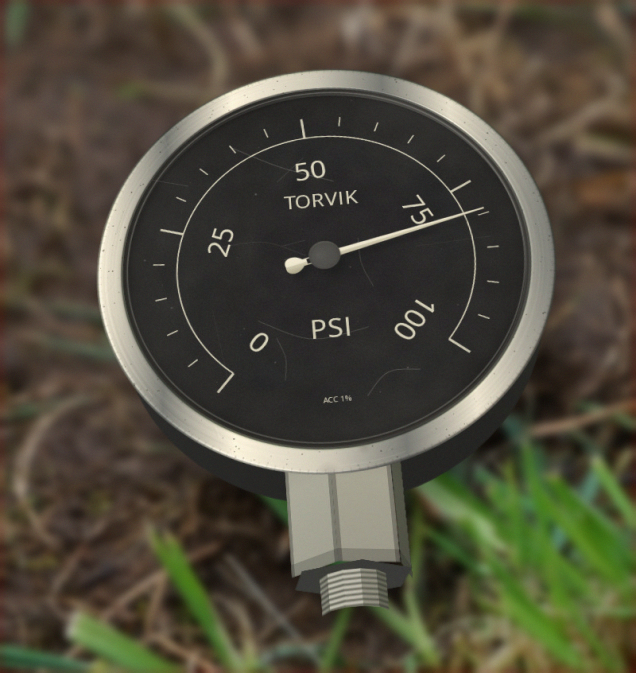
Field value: 80 psi
